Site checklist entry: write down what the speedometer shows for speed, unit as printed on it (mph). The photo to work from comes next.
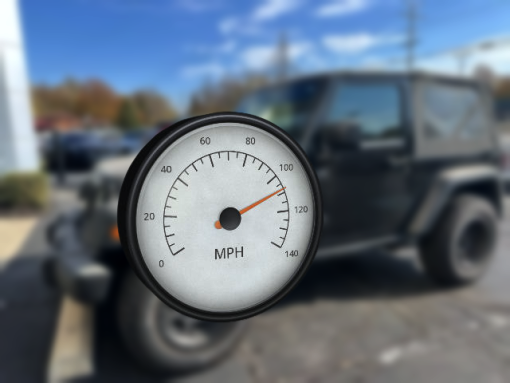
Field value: 107.5 mph
